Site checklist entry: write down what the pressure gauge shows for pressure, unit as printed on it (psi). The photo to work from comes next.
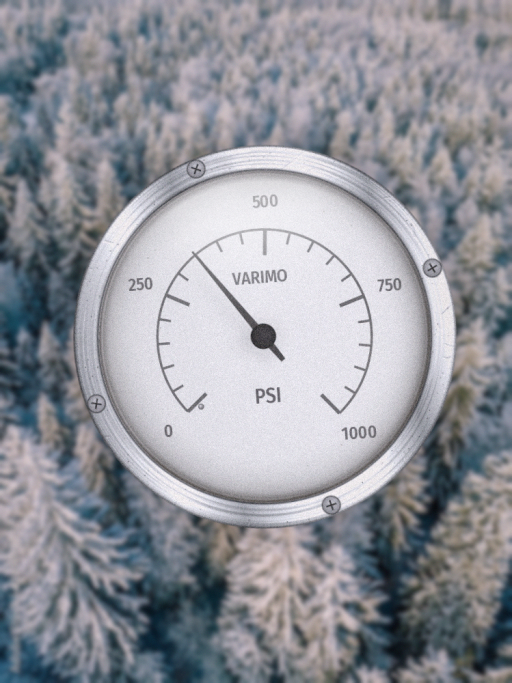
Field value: 350 psi
